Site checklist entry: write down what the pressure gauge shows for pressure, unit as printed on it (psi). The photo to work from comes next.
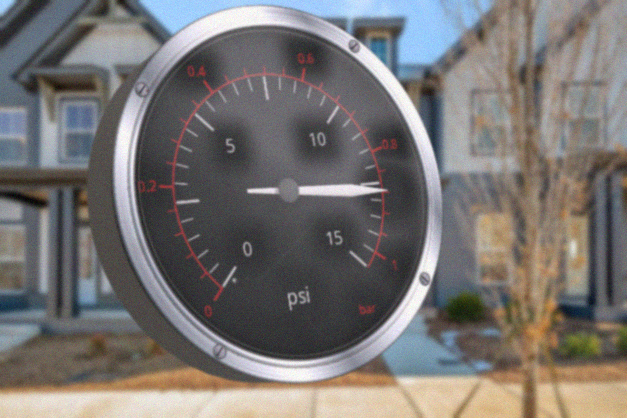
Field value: 12.75 psi
